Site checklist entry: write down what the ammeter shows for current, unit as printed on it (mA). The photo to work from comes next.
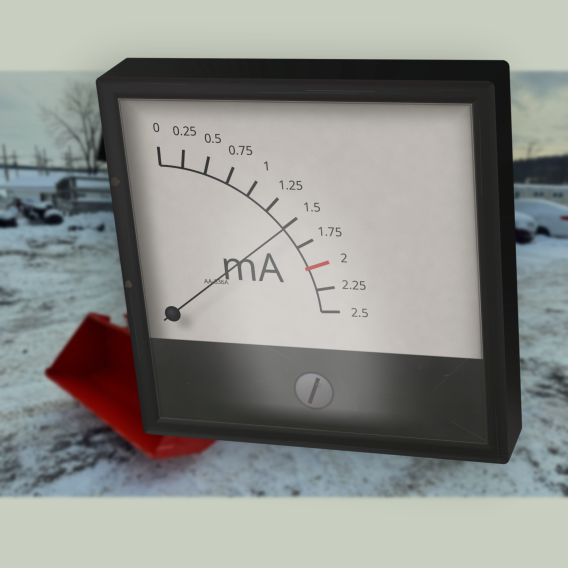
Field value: 1.5 mA
